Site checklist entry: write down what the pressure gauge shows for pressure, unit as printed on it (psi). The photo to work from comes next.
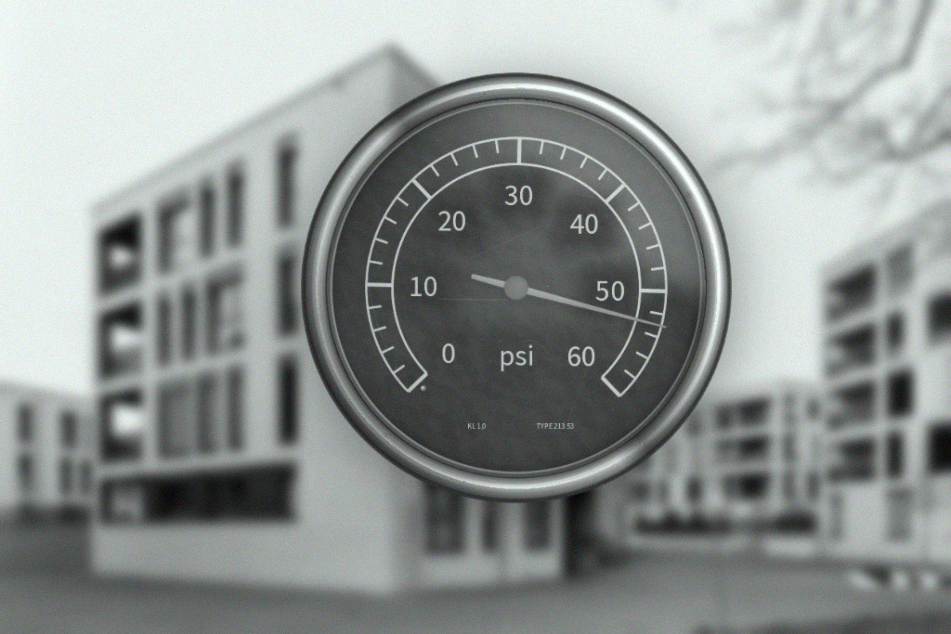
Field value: 53 psi
